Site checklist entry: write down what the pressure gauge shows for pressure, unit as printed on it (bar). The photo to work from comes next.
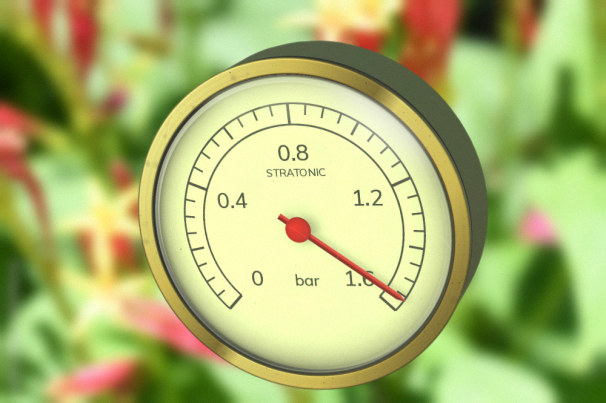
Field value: 1.55 bar
